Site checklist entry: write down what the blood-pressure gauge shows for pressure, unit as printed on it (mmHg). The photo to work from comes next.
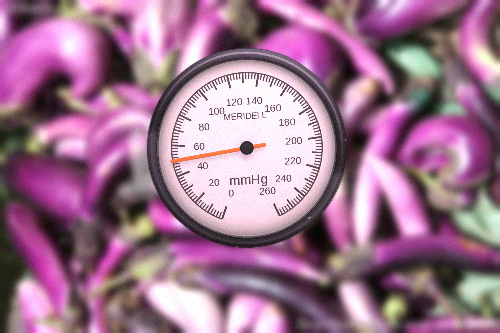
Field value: 50 mmHg
